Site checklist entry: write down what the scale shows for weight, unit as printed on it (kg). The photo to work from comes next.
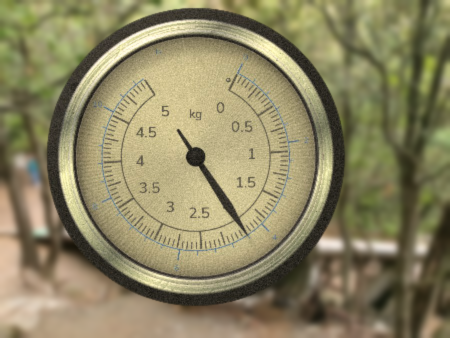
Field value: 2 kg
